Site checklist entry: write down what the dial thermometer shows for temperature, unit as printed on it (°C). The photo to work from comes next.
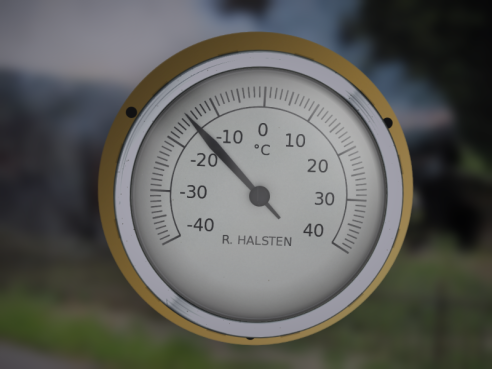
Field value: -15 °C
